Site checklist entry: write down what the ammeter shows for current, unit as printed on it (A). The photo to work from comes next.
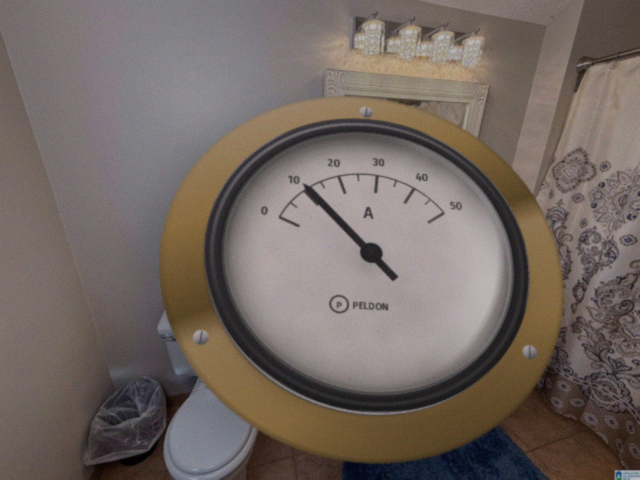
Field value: 10 A
